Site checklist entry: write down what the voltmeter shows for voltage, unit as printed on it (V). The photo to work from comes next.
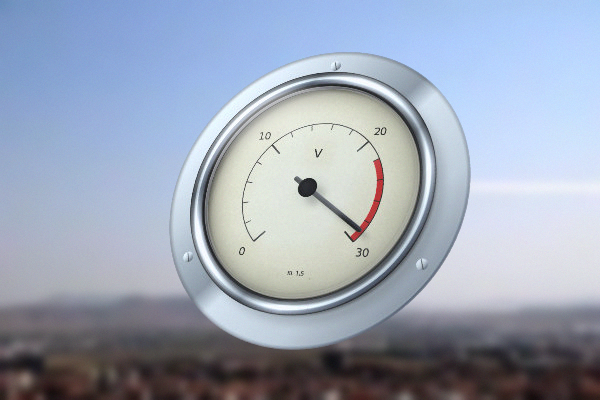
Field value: 29 V
